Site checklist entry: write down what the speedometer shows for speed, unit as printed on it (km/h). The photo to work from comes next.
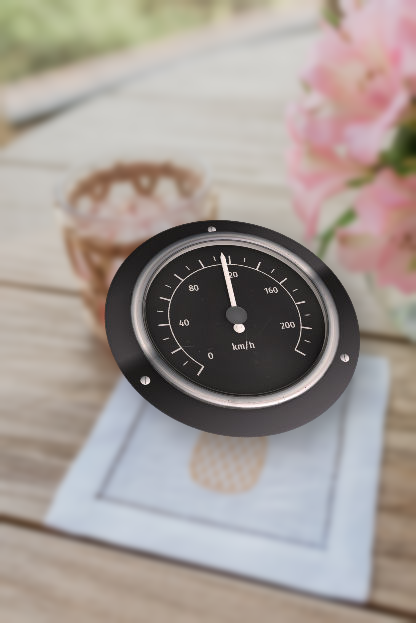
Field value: 115 km/h
